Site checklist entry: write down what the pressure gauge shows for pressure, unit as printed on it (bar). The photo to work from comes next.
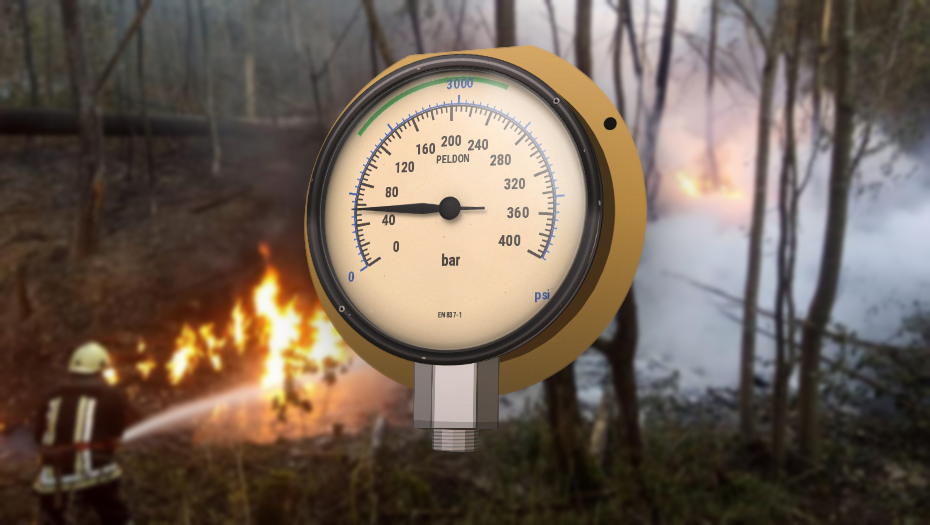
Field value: 55 bar
